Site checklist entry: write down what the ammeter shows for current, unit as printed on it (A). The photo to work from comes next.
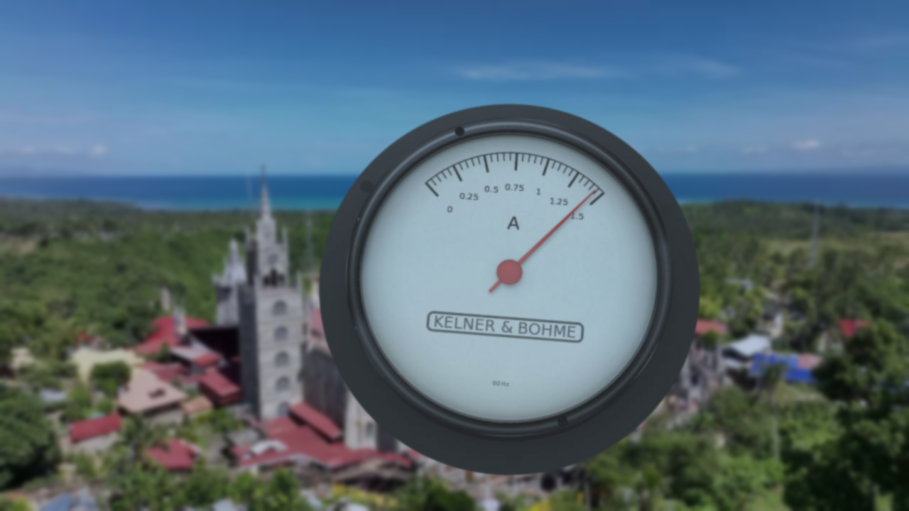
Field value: 1.45 A
